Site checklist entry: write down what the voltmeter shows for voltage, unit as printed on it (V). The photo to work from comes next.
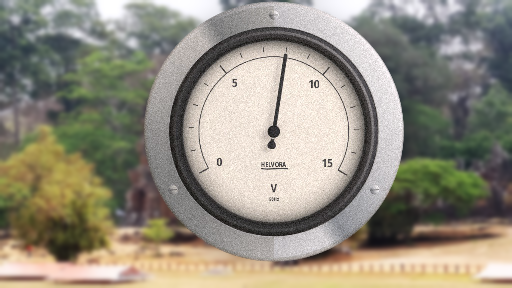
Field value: 8 V
